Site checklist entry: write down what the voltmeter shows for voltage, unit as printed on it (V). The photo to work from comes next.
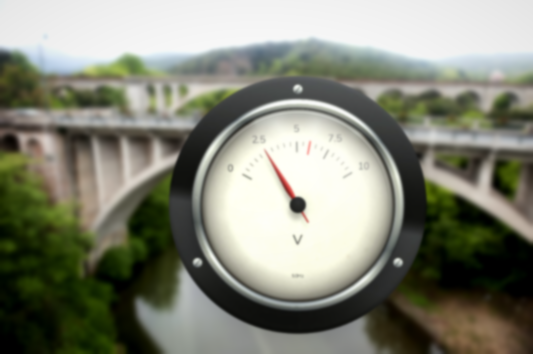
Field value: 2.5 V
